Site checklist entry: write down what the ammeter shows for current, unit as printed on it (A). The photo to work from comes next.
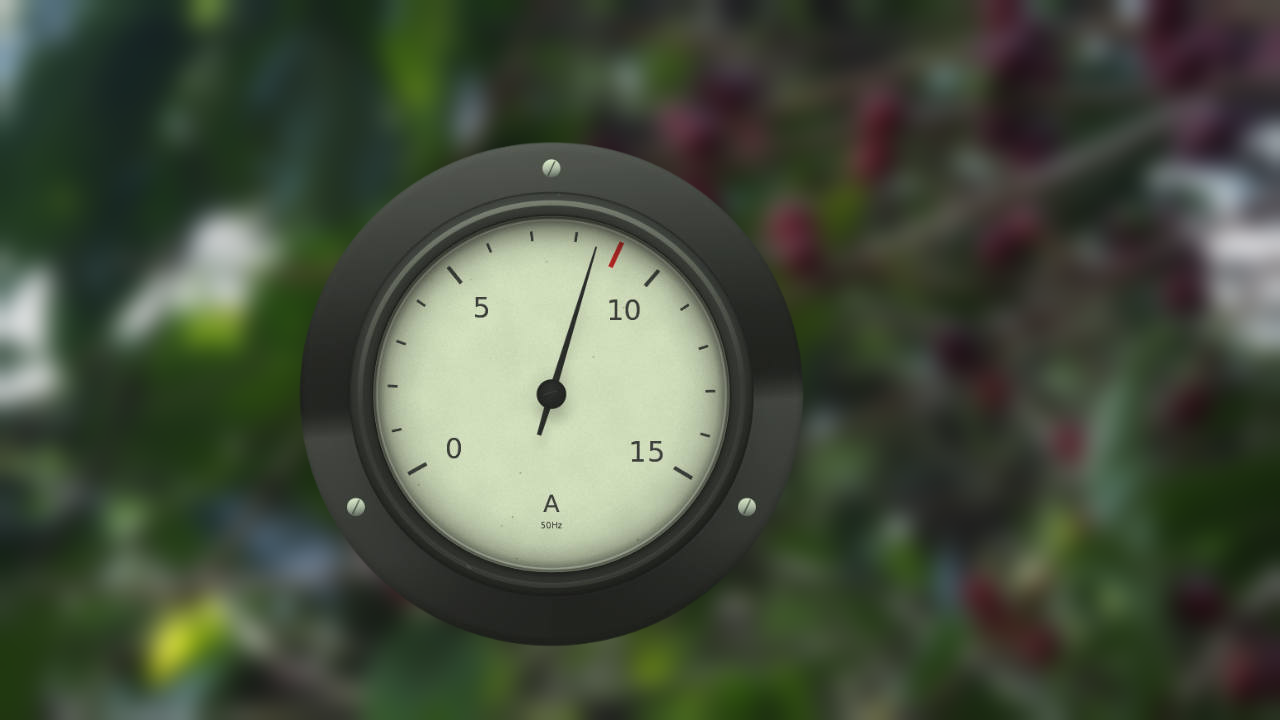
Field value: 8.5 A
